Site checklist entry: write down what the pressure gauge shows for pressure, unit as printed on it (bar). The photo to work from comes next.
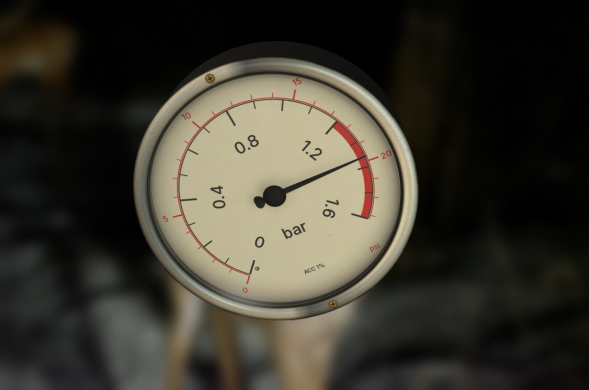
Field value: 1.35 bar
